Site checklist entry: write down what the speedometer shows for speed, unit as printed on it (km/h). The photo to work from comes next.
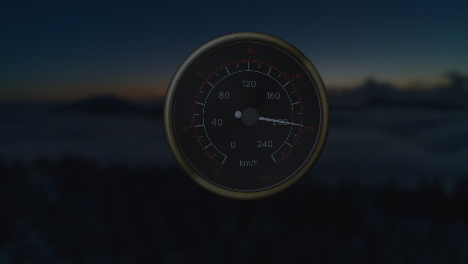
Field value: 200 km/h
